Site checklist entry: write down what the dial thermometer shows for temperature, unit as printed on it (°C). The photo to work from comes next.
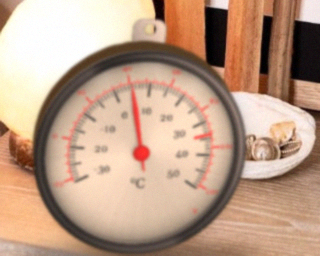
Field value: 5 °C
